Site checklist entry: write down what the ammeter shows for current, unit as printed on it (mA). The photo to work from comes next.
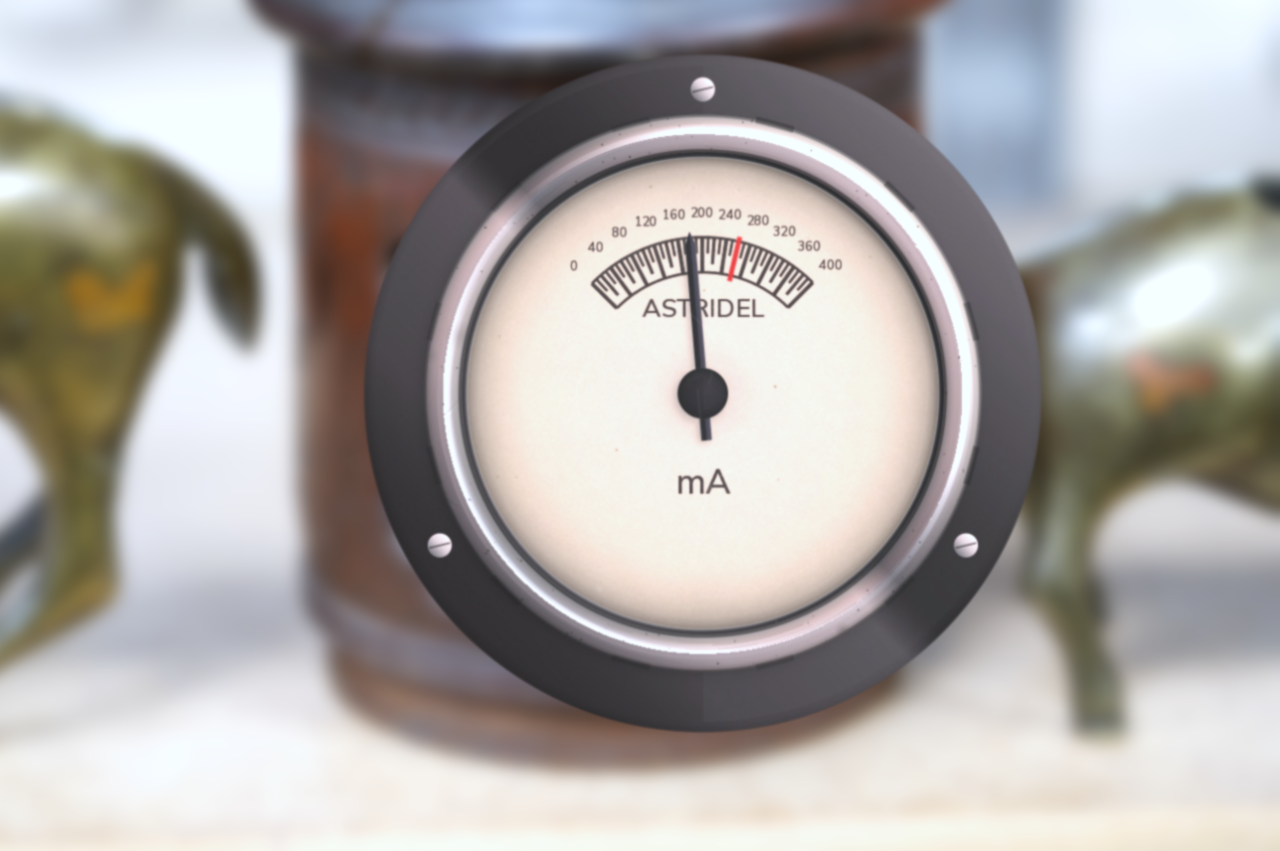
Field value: 180 mA
